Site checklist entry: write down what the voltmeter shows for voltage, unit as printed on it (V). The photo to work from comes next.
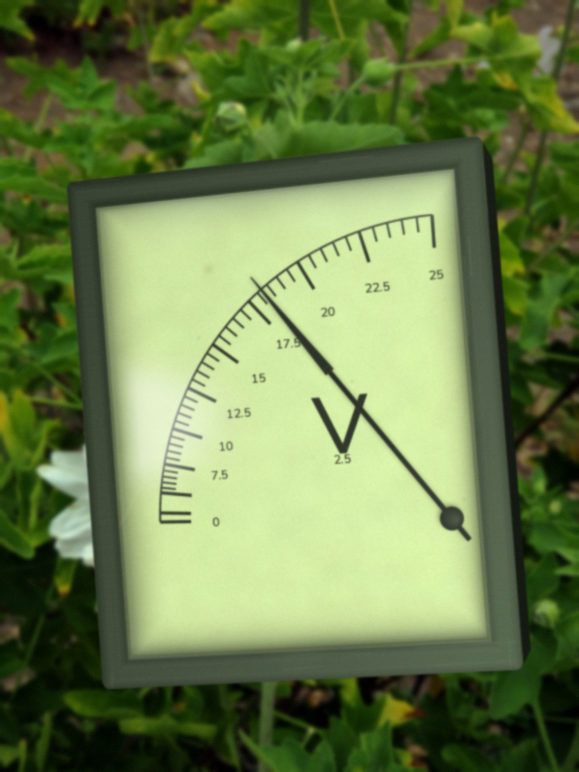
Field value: 18.25 V
